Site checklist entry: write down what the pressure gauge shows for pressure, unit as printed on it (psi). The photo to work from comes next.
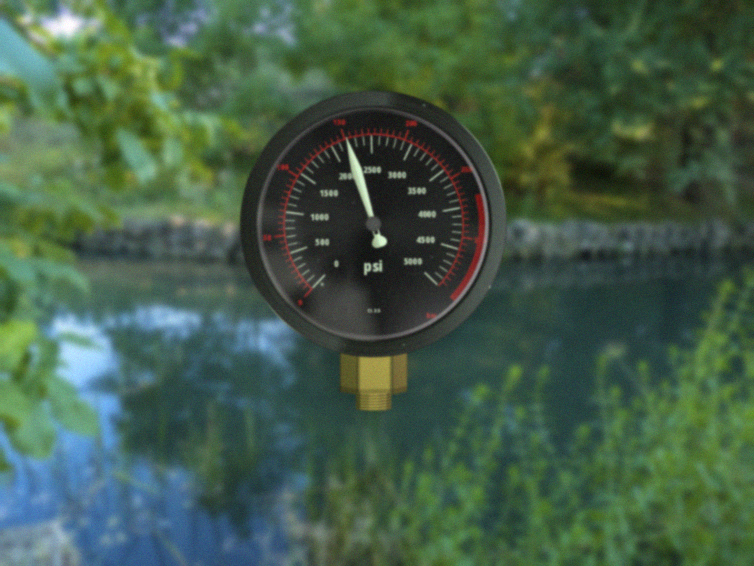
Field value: 2200 psi
